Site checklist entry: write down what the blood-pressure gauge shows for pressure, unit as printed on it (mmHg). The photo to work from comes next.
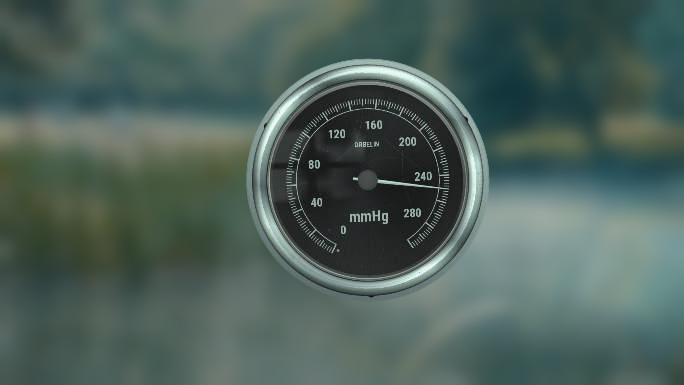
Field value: 250 mmHg
